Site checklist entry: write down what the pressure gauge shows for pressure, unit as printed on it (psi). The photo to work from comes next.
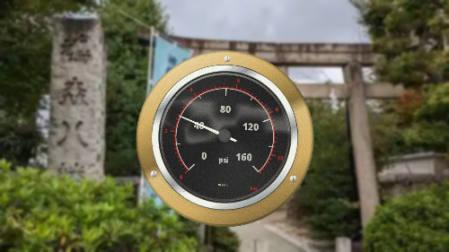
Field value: 40 psi
